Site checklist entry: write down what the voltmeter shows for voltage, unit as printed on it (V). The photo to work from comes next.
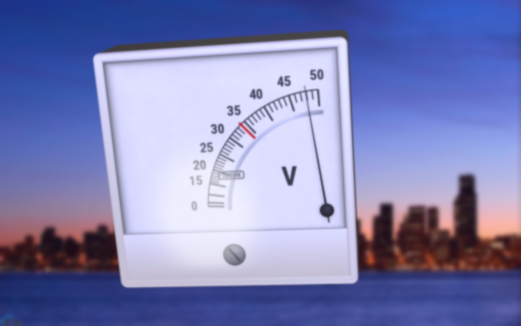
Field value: 48 V
